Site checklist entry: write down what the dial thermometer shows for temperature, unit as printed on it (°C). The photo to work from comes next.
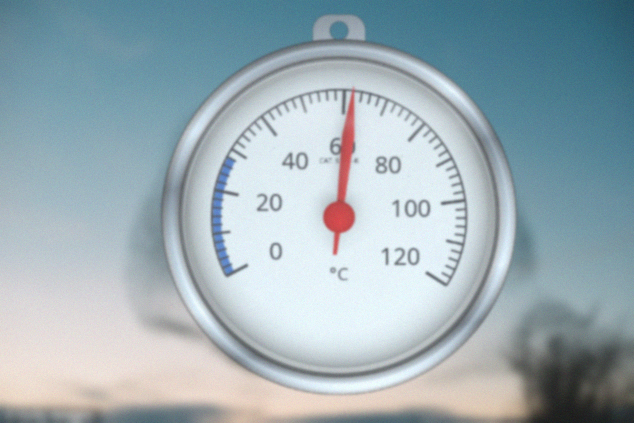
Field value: 62 °C
